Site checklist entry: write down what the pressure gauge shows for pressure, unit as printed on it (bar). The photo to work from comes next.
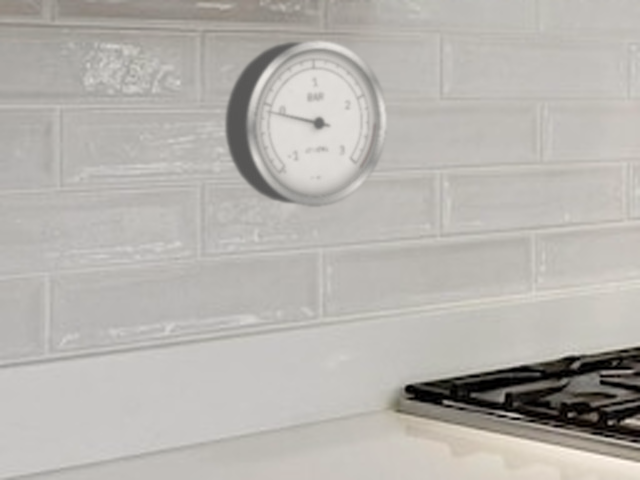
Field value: -0.1 bar
